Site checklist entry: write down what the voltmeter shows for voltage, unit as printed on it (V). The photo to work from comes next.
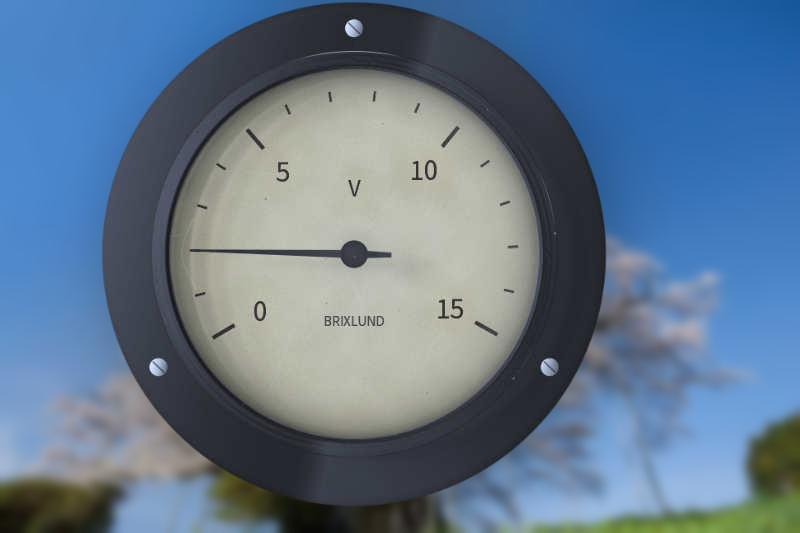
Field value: 2 V
